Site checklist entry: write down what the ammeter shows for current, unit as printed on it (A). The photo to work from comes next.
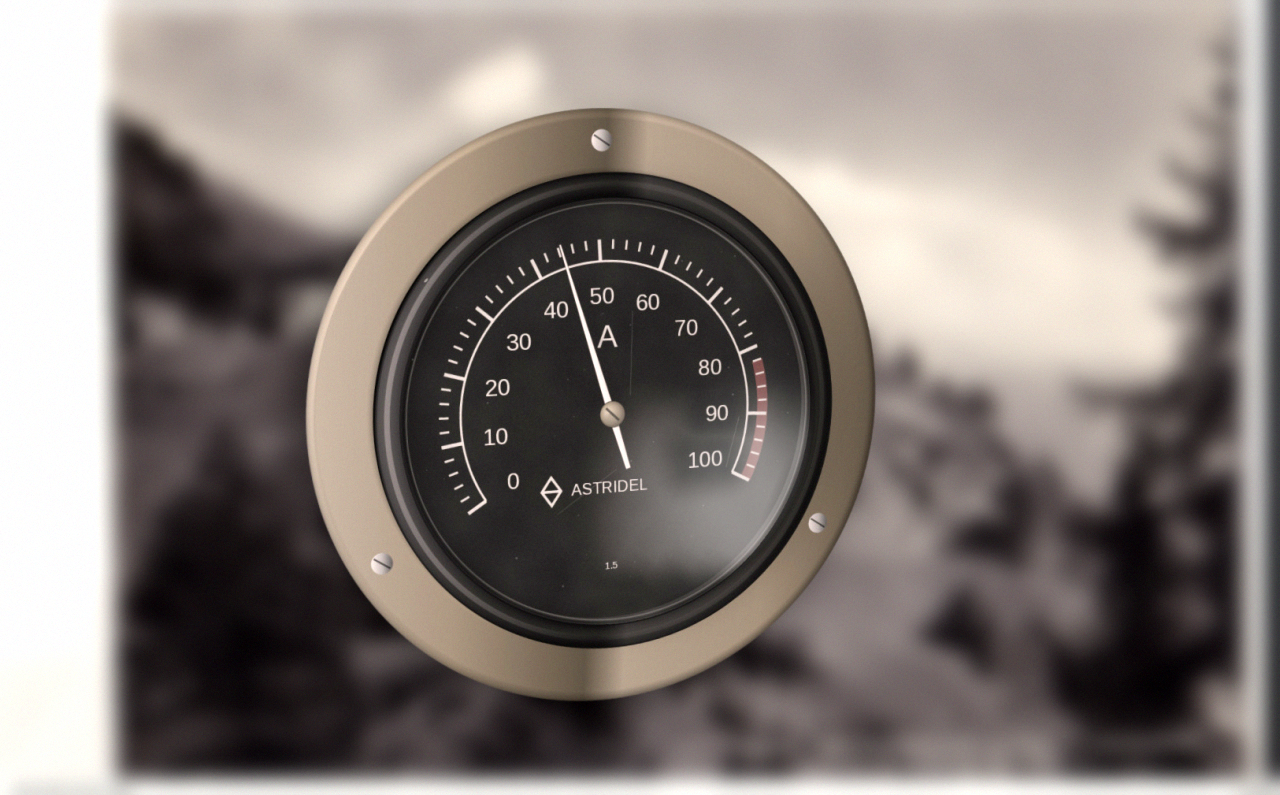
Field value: 44 A
